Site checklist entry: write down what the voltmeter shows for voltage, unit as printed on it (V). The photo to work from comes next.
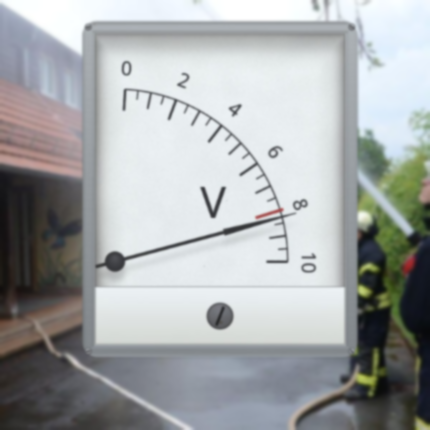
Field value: 8.25 V
